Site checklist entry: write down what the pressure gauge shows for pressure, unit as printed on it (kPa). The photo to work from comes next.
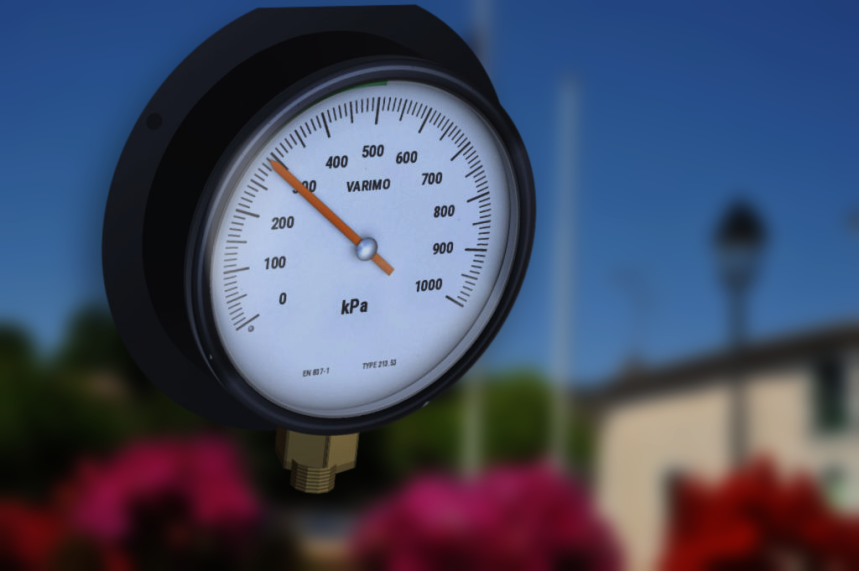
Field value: 290 kPa
